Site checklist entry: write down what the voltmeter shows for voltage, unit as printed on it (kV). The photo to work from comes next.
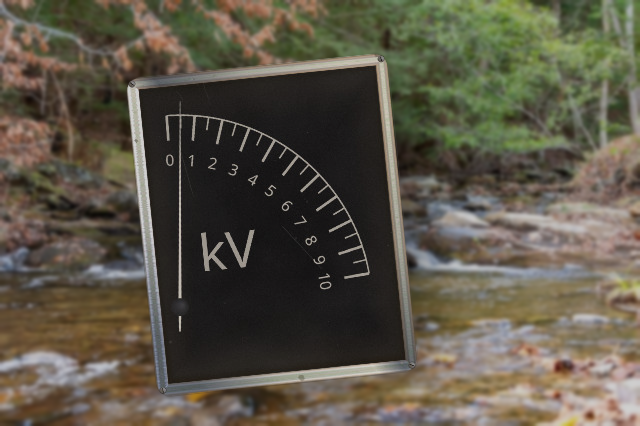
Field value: 0.5 kV
